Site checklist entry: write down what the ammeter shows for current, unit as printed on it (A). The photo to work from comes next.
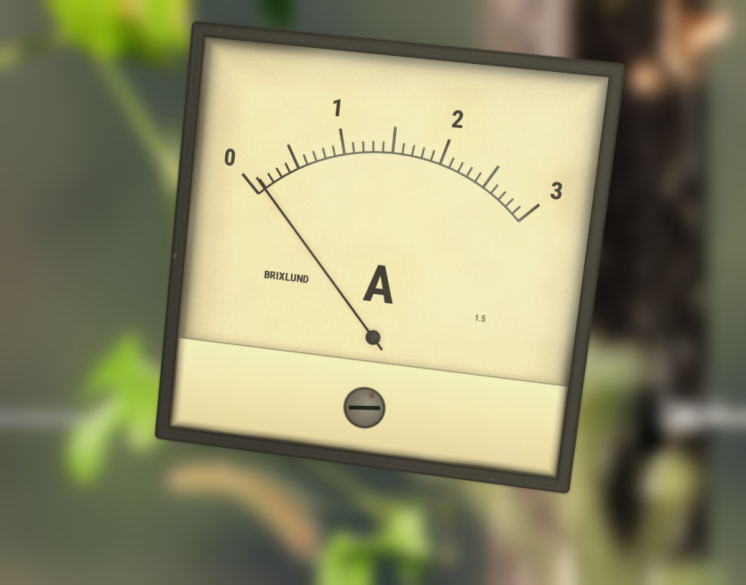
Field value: 0.1 A
